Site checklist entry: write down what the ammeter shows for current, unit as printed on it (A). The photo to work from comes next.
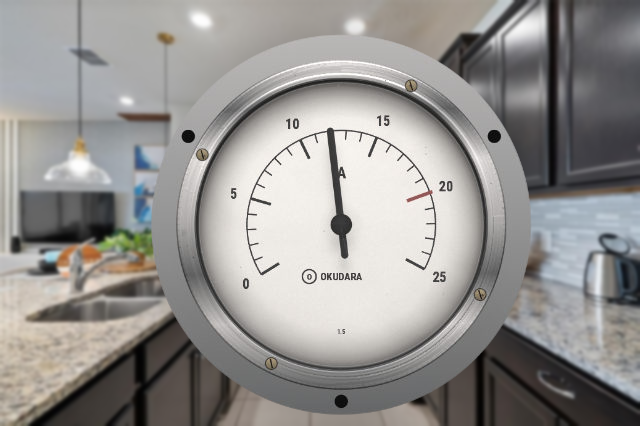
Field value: 12 A
